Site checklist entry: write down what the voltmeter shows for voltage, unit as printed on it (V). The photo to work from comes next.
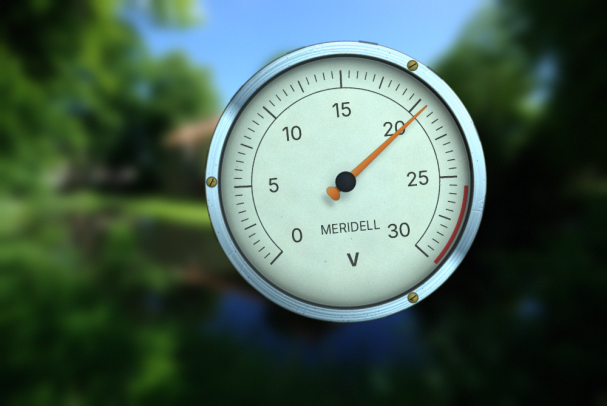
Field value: 20.5 V
